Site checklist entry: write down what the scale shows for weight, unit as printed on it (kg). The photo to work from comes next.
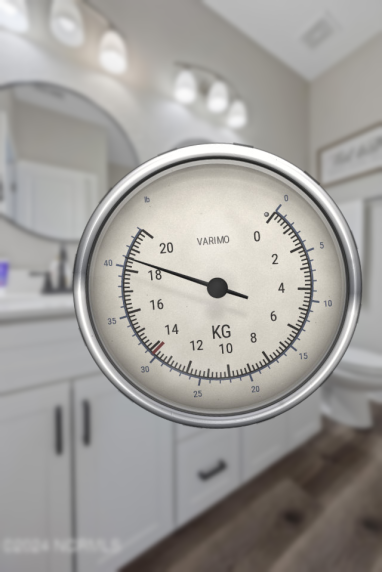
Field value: 18.6 kg
